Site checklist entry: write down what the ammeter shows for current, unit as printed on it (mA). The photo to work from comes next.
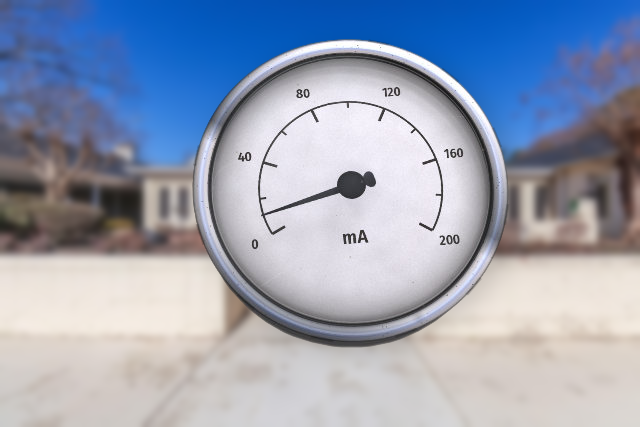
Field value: 10 mA
